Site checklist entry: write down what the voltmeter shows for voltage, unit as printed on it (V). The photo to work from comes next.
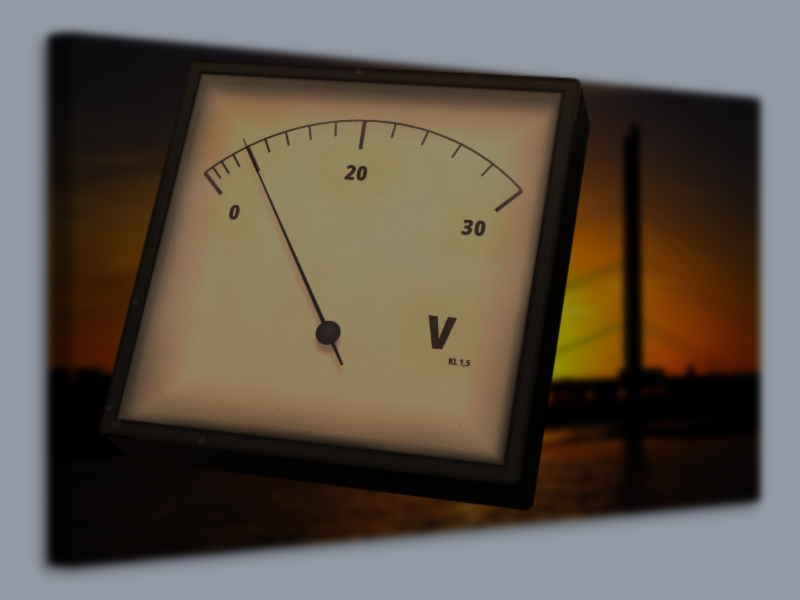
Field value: 10 V
